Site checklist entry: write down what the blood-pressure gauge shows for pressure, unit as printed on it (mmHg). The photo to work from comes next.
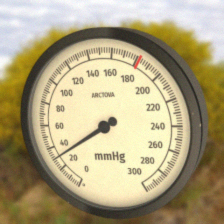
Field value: 30 mmHg
